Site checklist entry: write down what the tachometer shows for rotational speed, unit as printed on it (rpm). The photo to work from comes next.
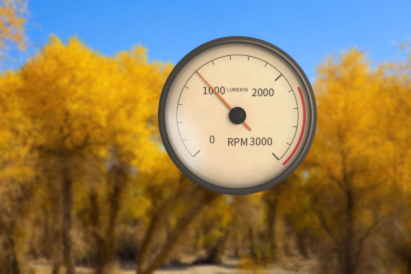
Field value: 1000 rpm
